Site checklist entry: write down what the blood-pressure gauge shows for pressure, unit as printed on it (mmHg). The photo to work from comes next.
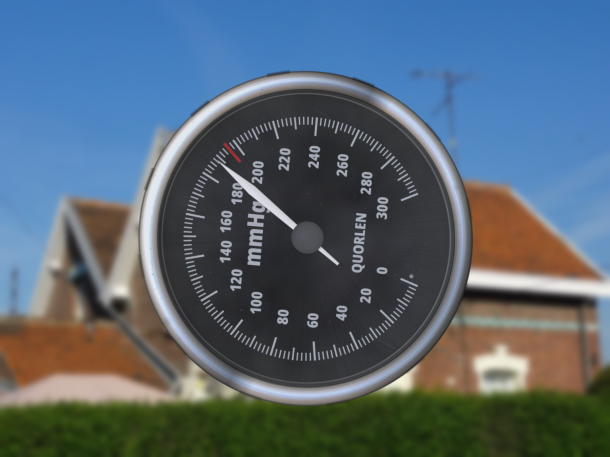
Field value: 188 mmHg
